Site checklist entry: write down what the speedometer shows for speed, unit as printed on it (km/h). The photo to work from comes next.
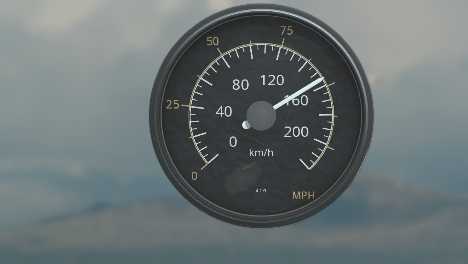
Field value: 155 km/h
